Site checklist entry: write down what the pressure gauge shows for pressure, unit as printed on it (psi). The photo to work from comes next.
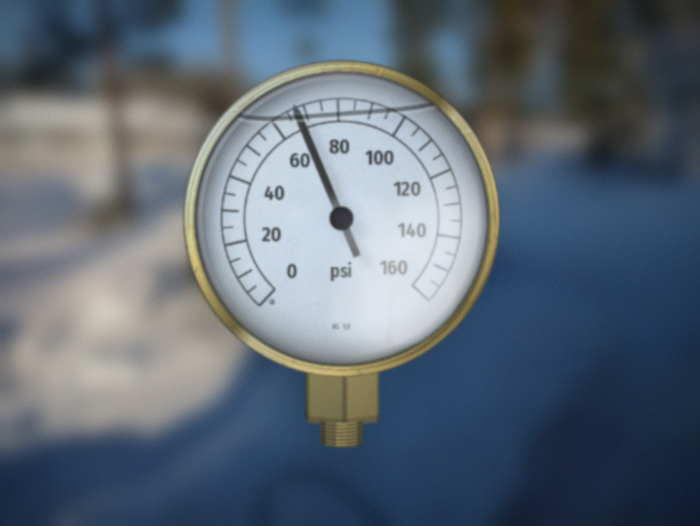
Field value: 67.5 psi
